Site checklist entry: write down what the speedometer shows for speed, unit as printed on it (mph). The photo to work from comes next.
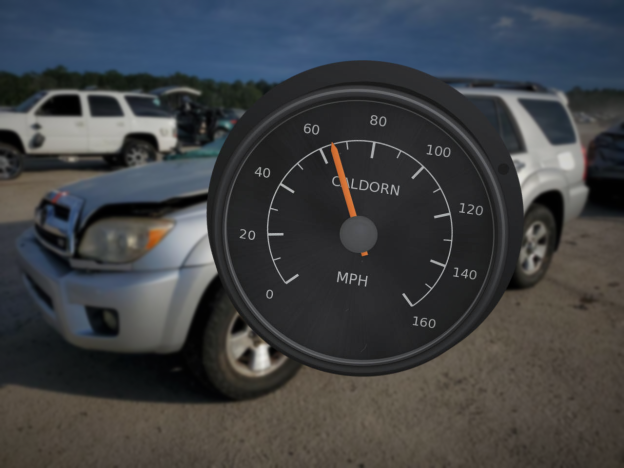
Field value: 65 mph
